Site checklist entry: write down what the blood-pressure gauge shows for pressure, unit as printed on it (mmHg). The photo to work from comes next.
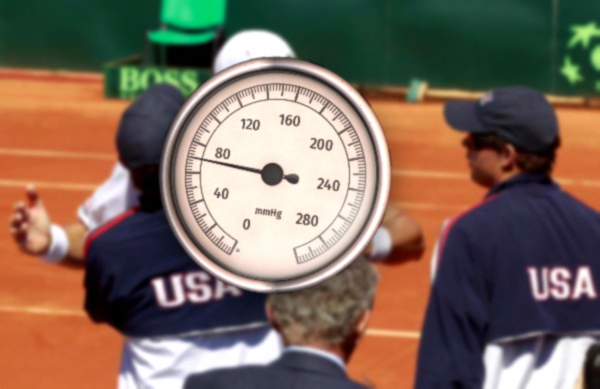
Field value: 70 mmHg
